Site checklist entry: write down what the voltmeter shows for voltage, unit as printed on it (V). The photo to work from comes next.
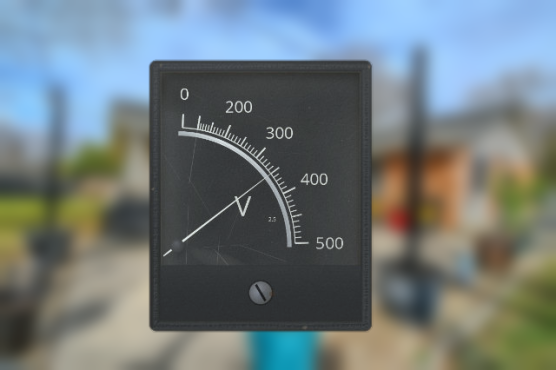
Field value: 350 V
